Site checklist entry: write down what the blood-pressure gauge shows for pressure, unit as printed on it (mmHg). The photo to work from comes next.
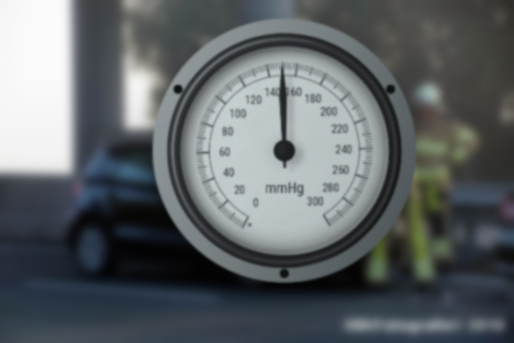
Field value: 150 mmHg
